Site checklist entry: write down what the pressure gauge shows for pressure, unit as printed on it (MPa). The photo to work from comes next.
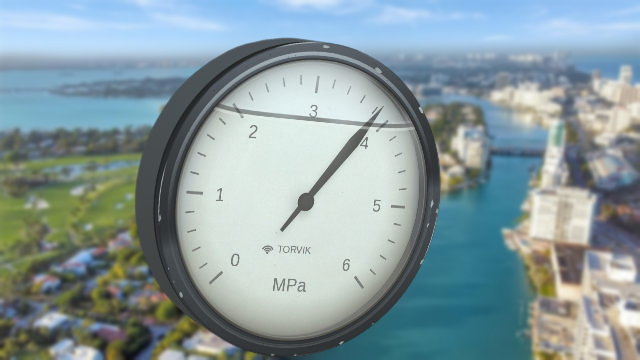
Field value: 3.8 MPa
